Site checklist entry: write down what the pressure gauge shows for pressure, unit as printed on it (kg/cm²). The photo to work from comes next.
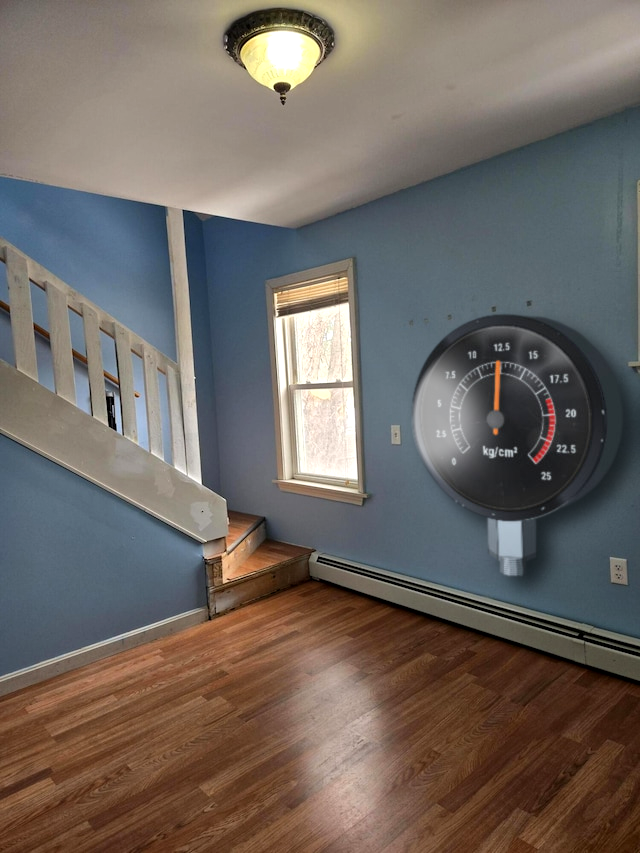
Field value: 12.5 kg/cm²
